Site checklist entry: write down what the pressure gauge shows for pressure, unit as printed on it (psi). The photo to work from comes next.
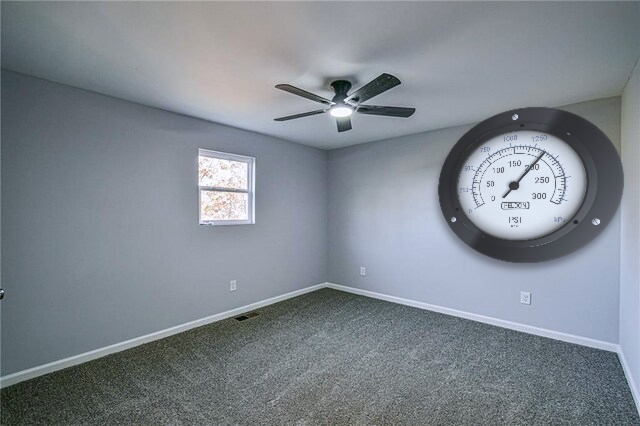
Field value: 200 psi
